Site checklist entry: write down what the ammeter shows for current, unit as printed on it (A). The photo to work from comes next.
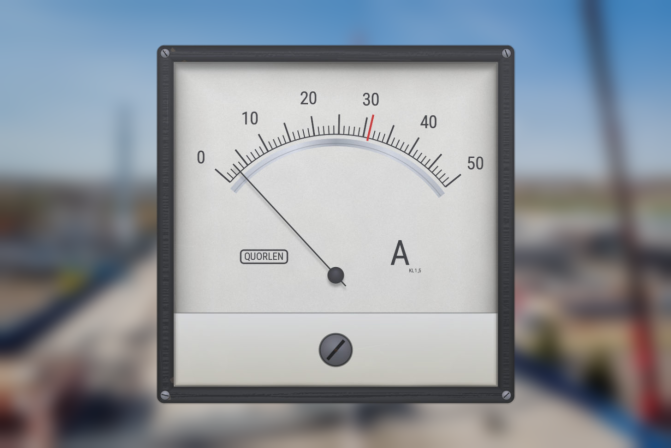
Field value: 3 A
